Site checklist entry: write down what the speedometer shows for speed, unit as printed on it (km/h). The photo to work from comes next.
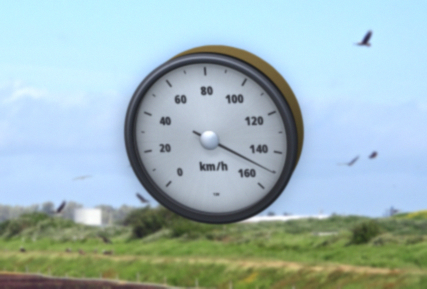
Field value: 150 km/h
